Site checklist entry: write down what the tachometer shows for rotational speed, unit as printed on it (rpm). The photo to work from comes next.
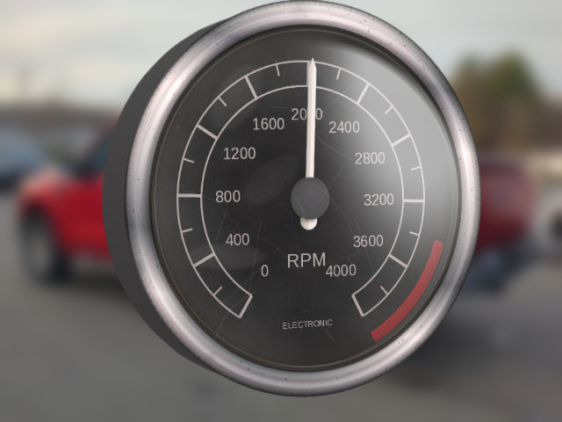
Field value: 2000 rpm
